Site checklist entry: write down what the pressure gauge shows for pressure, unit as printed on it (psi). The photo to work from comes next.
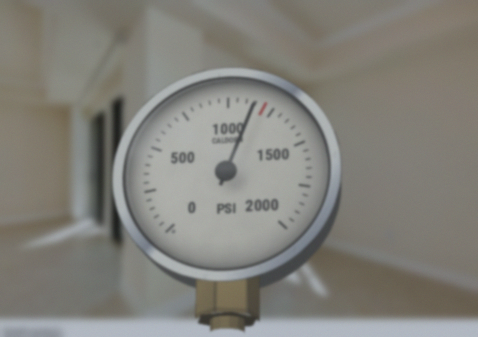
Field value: 1150 psi
